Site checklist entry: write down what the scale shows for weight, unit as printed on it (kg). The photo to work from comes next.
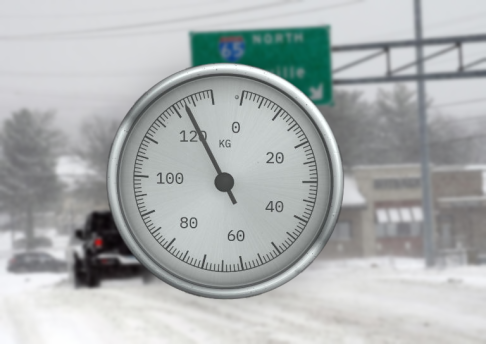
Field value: 123 kg
